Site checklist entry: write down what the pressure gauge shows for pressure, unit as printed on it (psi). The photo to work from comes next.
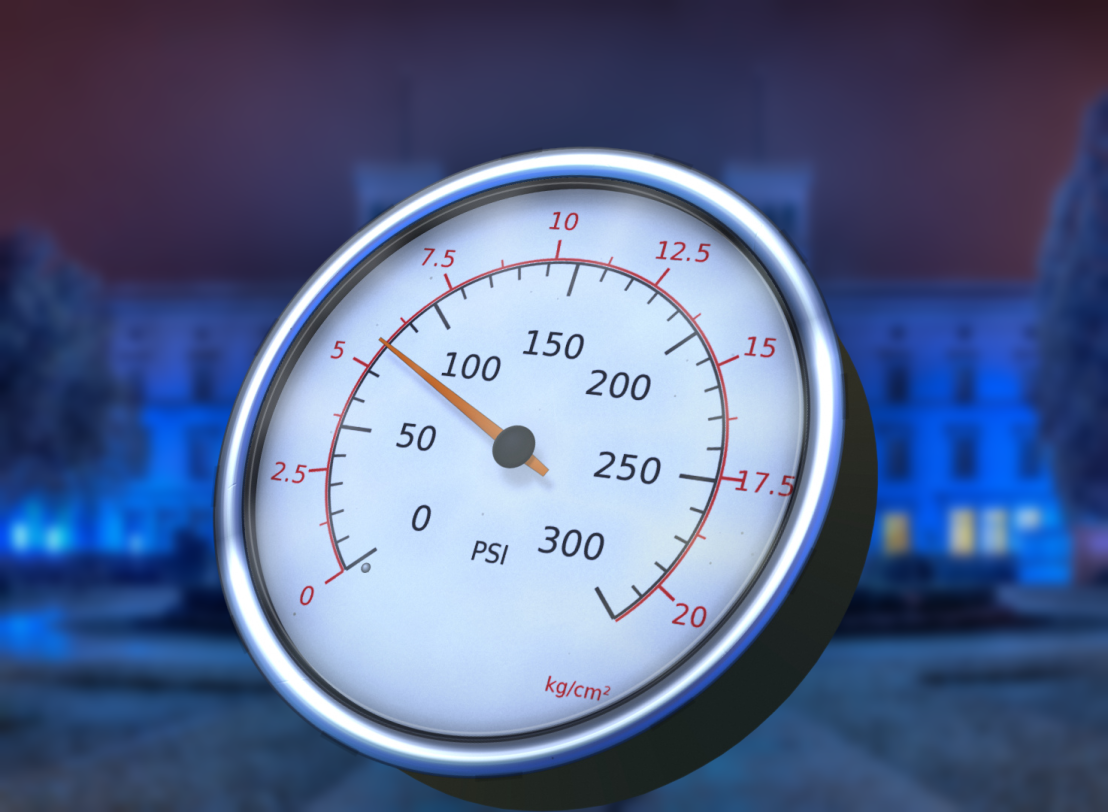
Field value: 80 psi
